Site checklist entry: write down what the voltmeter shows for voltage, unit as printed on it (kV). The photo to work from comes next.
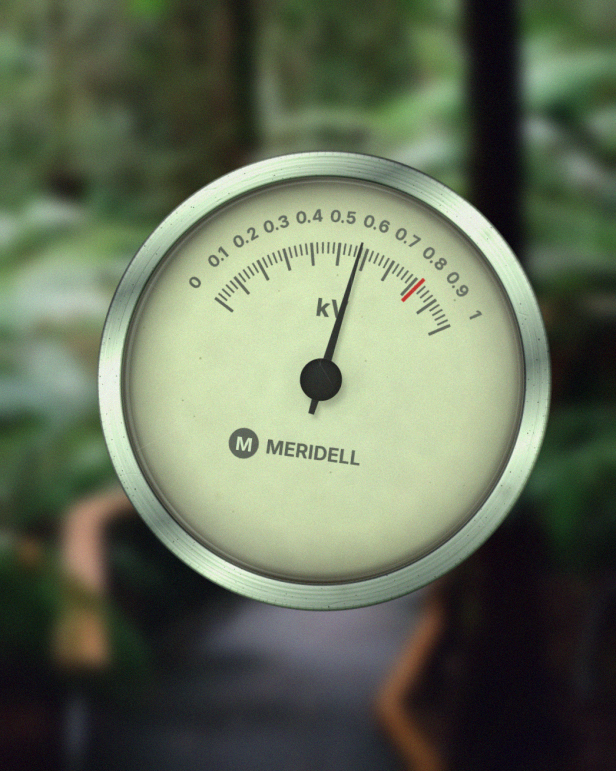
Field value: 0.58 kV
